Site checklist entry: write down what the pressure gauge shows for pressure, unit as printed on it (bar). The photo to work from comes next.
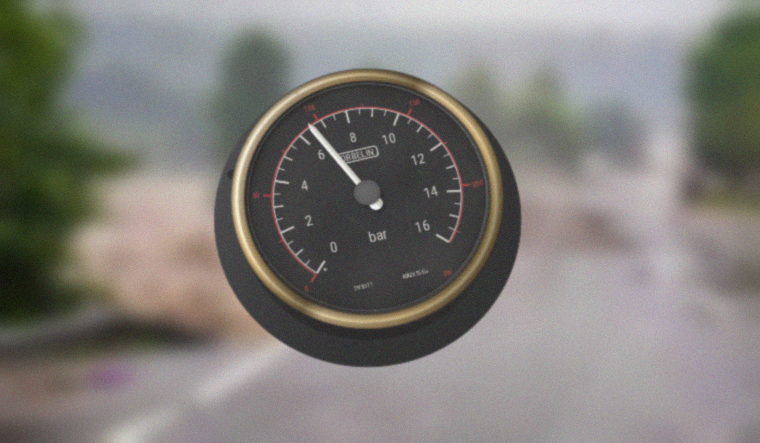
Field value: 6.5 bar
